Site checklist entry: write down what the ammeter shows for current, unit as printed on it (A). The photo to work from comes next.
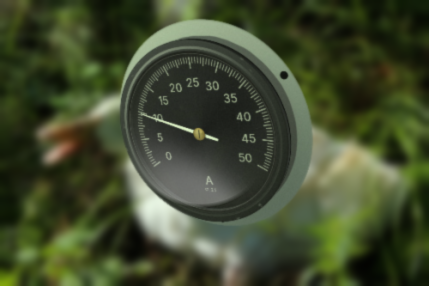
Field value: 10 A
